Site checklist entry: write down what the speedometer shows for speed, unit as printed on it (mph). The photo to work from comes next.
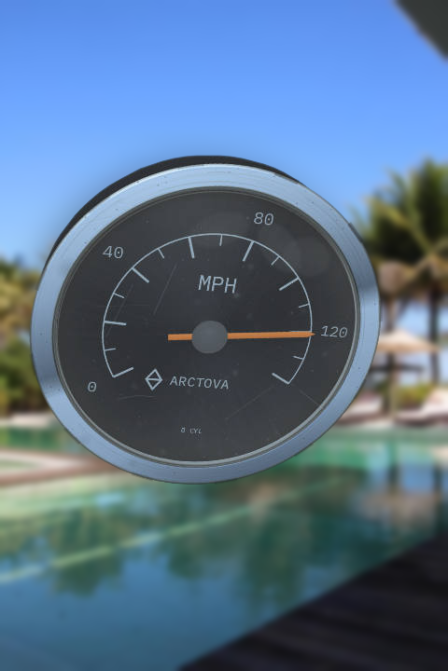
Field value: 120 mph
